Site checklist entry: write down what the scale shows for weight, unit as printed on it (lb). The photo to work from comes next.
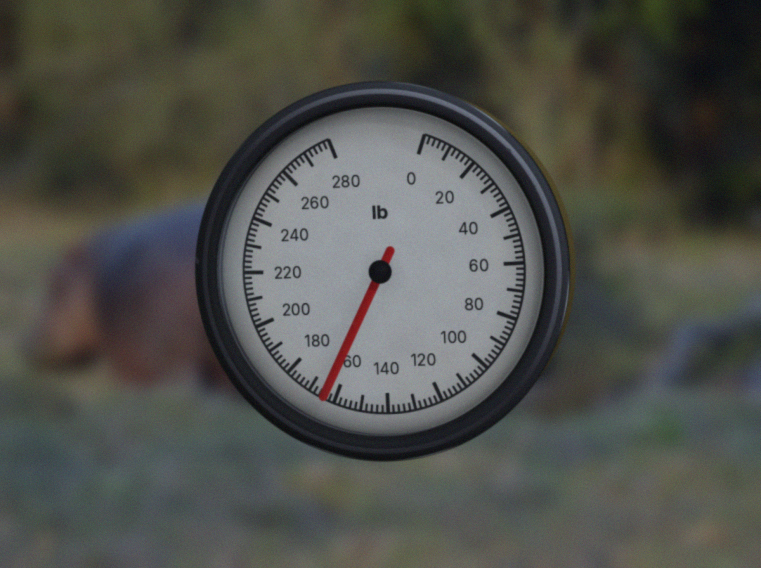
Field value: 164 lb
